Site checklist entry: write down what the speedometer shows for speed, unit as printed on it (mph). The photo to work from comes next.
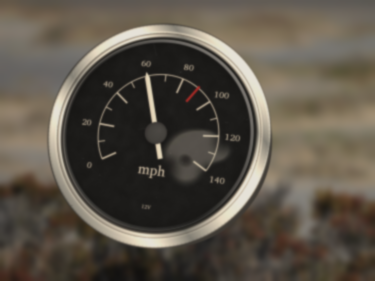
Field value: 60 mph
